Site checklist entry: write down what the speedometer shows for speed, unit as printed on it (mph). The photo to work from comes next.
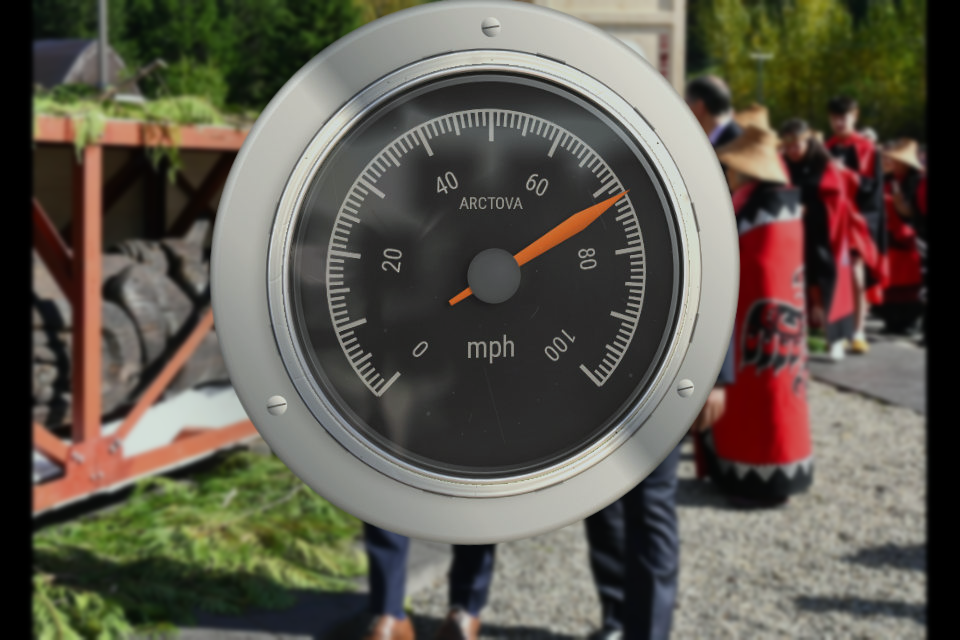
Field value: 72 mph
